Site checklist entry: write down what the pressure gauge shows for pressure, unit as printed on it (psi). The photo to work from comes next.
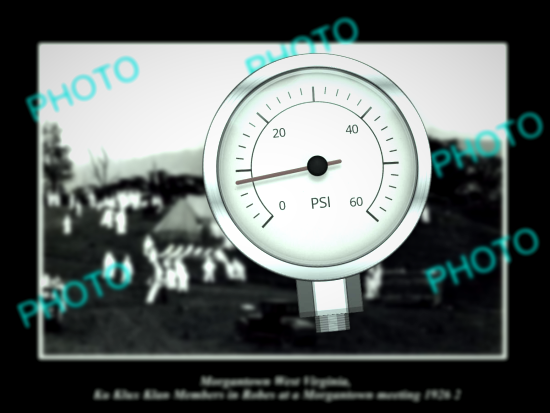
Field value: 8 psi
